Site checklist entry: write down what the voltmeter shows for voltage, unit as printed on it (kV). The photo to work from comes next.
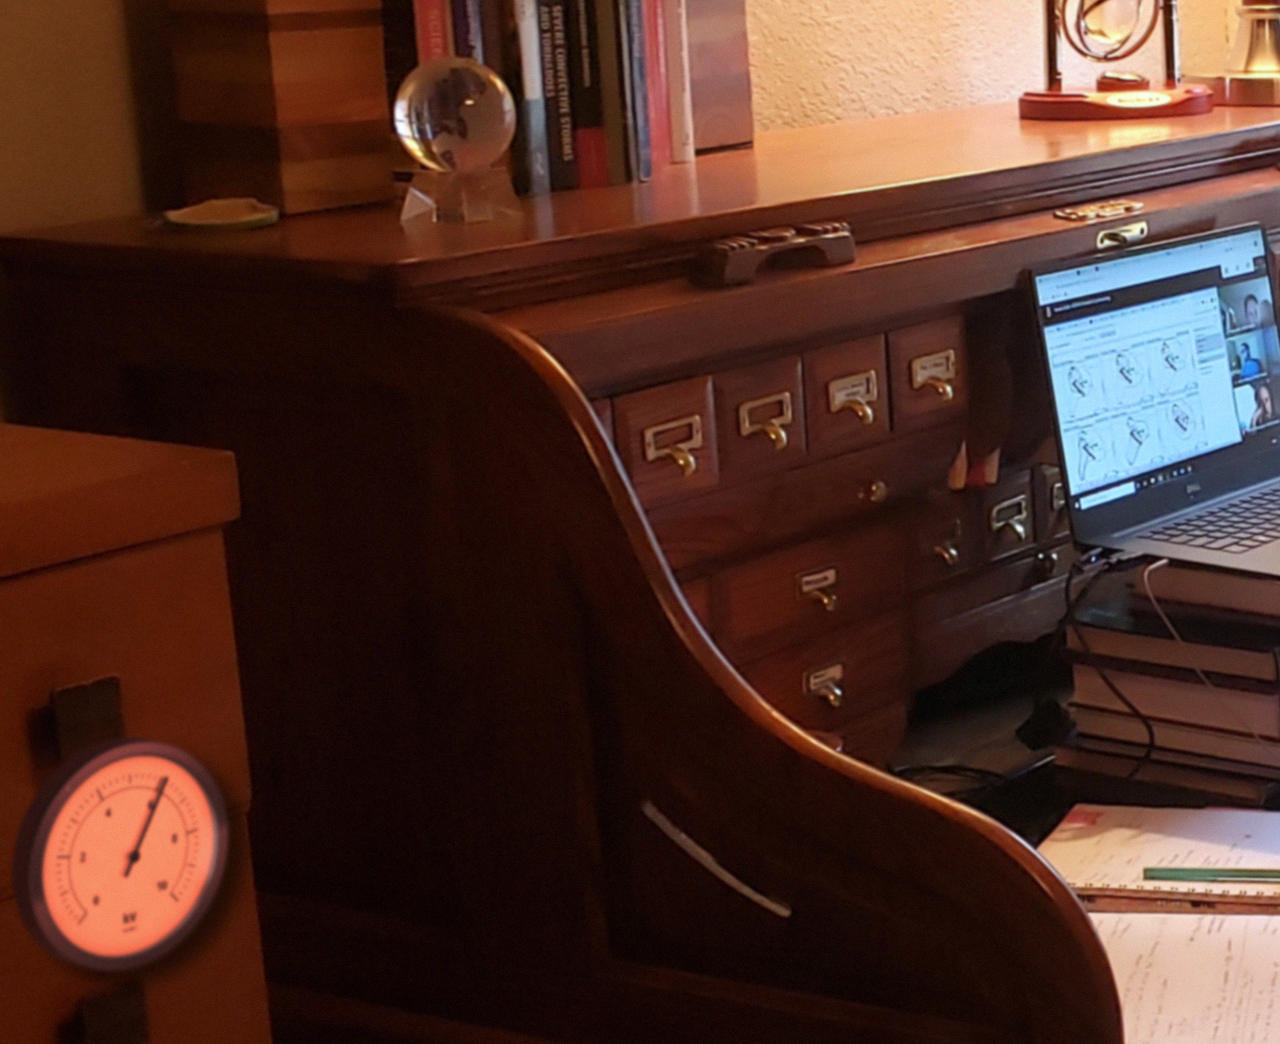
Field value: 6 kV
